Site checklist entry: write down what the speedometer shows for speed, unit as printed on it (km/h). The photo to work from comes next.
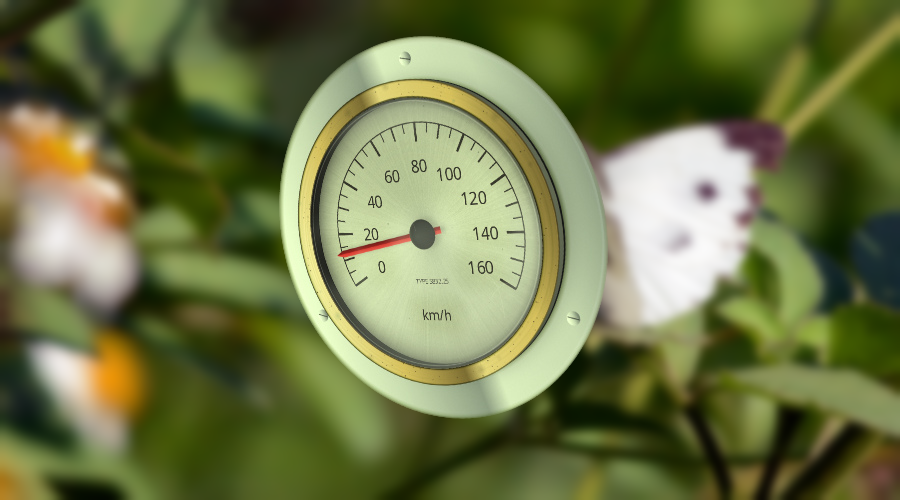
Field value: 12.5 km/h
